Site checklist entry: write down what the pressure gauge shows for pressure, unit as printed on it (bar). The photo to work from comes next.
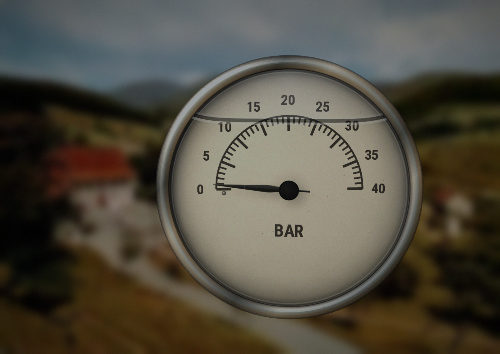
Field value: 1 bar
